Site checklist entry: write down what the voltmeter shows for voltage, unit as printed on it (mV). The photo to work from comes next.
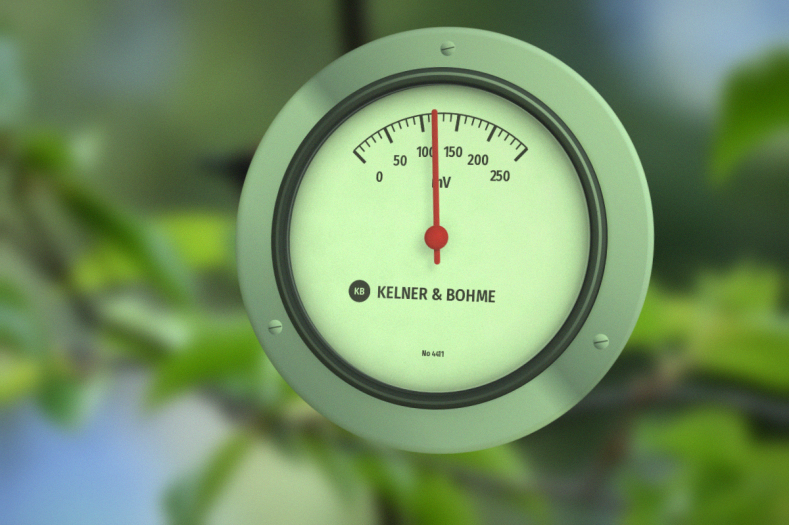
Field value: 120 mV
